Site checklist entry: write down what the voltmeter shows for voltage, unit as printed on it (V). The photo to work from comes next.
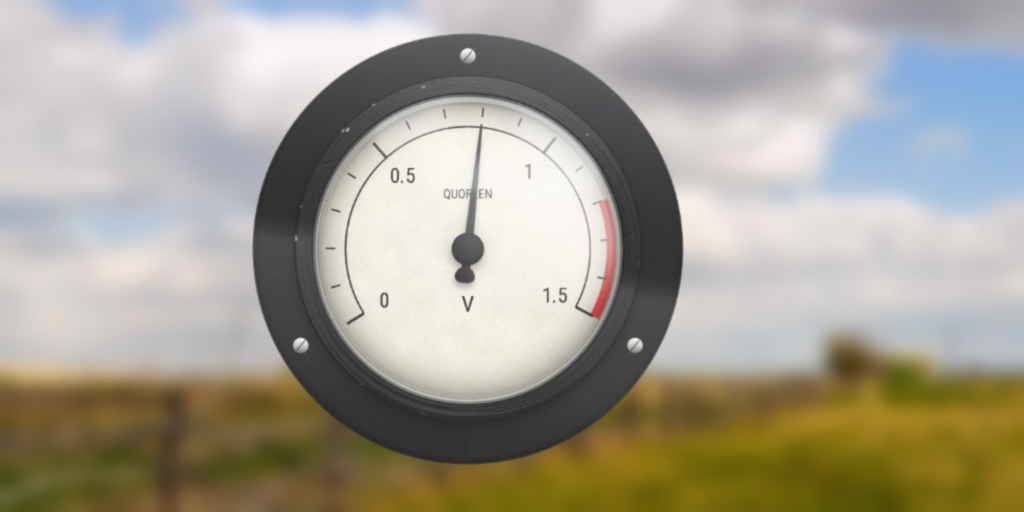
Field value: 0.8 V
